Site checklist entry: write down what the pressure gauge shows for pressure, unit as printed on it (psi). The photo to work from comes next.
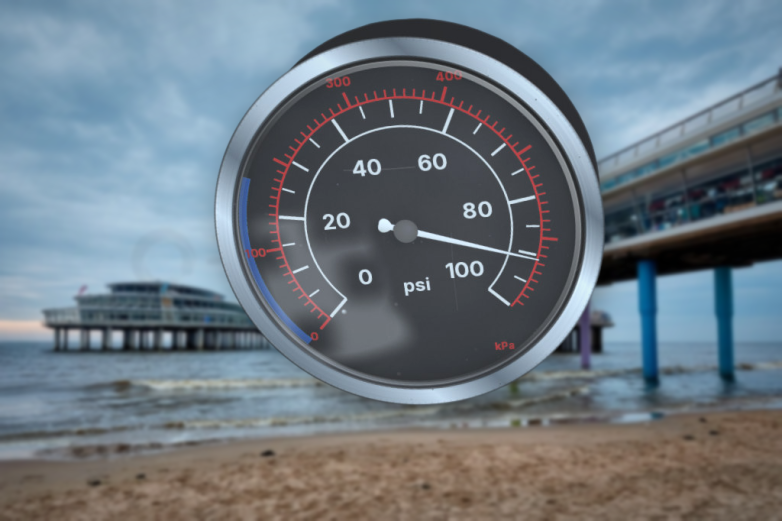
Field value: 90 psi
